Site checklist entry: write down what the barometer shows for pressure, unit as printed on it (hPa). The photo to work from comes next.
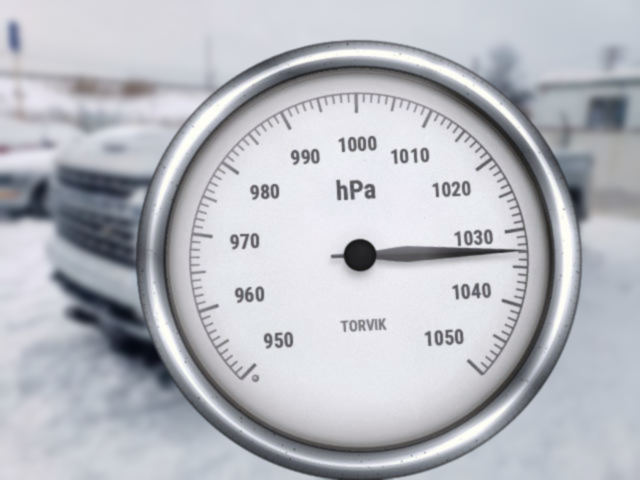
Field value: 1033 hPa
